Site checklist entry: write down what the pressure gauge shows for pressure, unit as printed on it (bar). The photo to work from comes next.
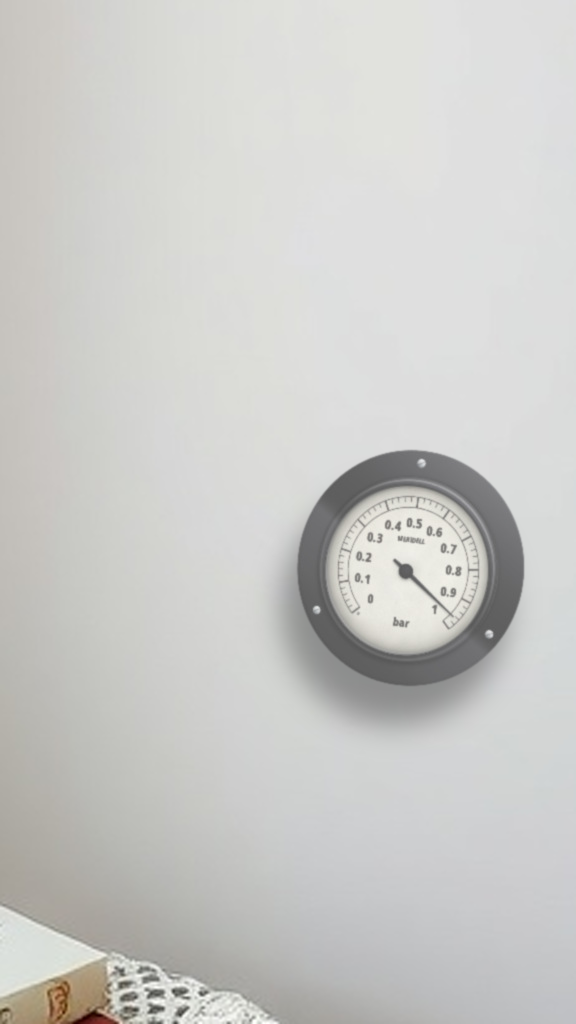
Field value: 0.96 bar
